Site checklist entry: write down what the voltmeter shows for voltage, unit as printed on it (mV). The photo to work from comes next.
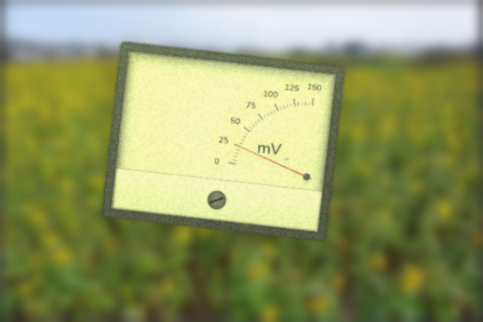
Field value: 25 mV
